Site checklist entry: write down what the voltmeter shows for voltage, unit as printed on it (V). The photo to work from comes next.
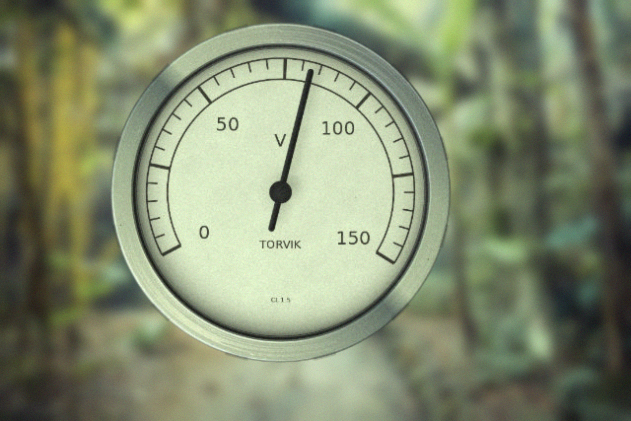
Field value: 82.5 V
